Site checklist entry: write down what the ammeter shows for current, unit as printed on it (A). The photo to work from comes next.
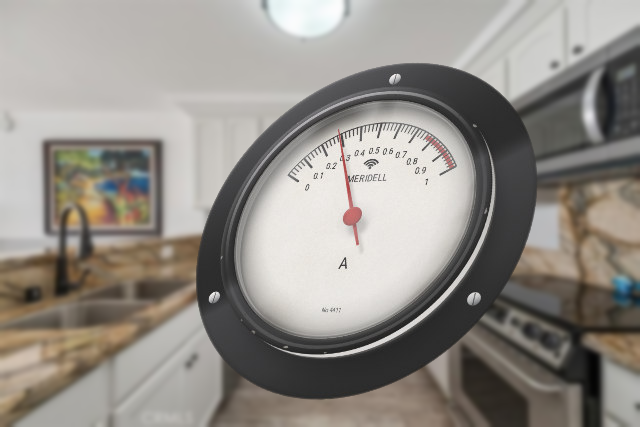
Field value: 0.3 A
